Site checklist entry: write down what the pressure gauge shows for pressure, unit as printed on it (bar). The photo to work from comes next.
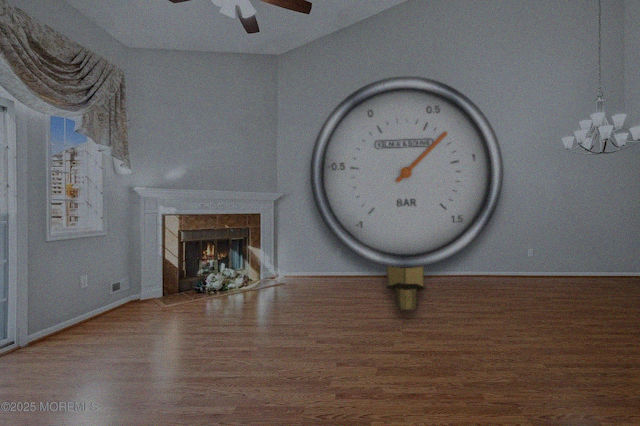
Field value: 0.7 bar
